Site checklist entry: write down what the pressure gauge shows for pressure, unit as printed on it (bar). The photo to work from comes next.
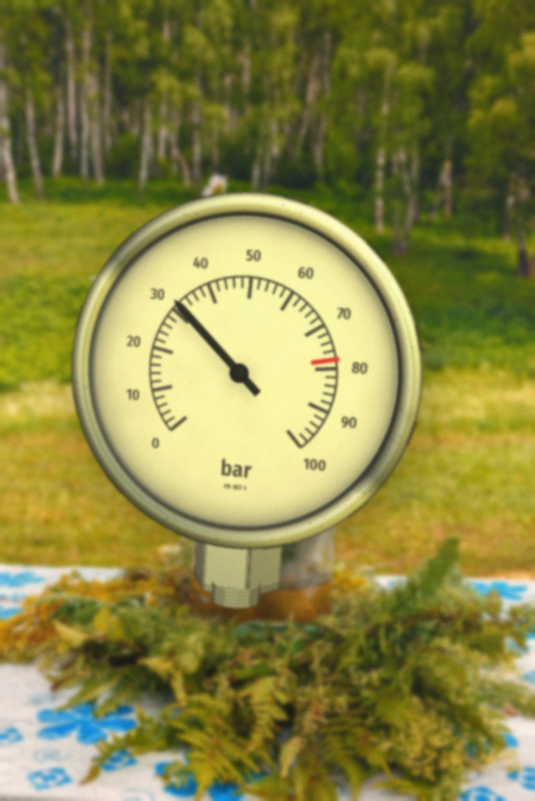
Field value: 32 bar
